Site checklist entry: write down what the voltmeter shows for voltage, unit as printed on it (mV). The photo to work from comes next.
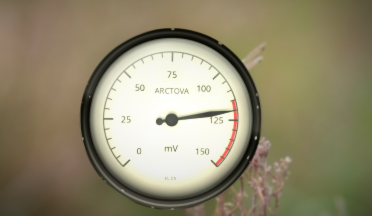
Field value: 120 mV
